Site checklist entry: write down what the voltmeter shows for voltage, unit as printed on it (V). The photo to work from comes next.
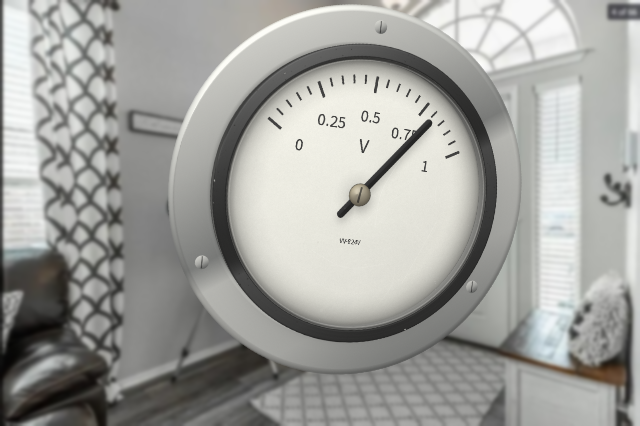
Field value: 0.8 V
